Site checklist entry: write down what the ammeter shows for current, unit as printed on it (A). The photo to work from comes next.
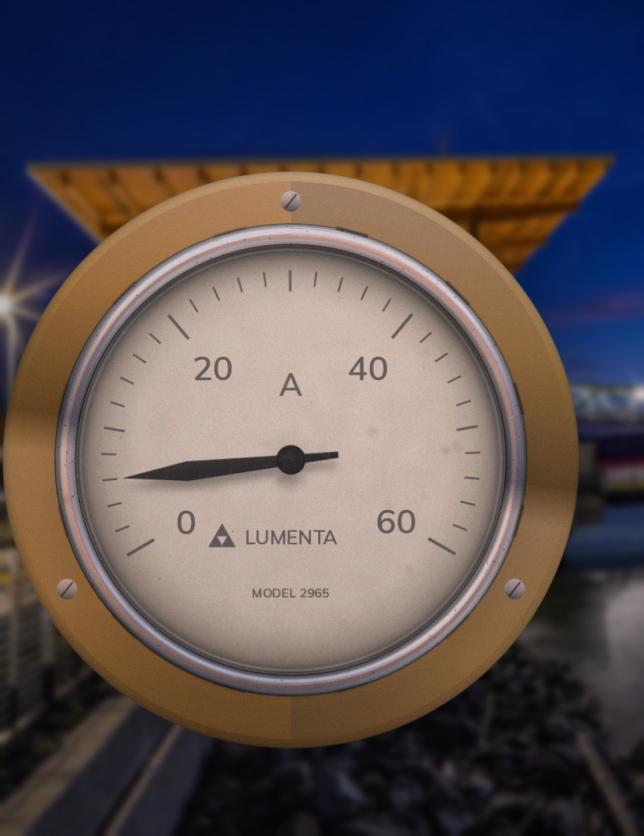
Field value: 6 A
